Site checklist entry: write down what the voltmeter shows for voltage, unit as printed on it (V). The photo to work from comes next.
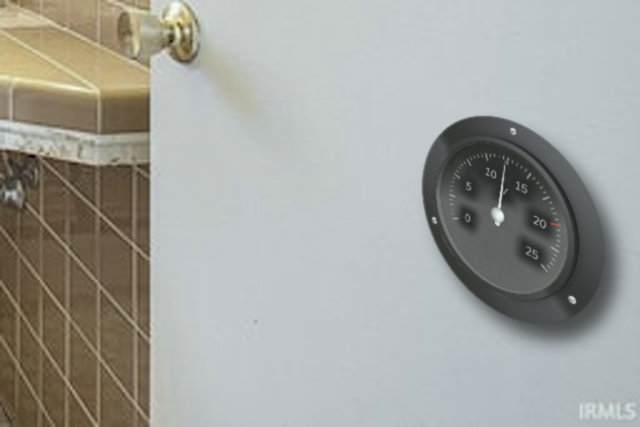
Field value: 12.5 V
